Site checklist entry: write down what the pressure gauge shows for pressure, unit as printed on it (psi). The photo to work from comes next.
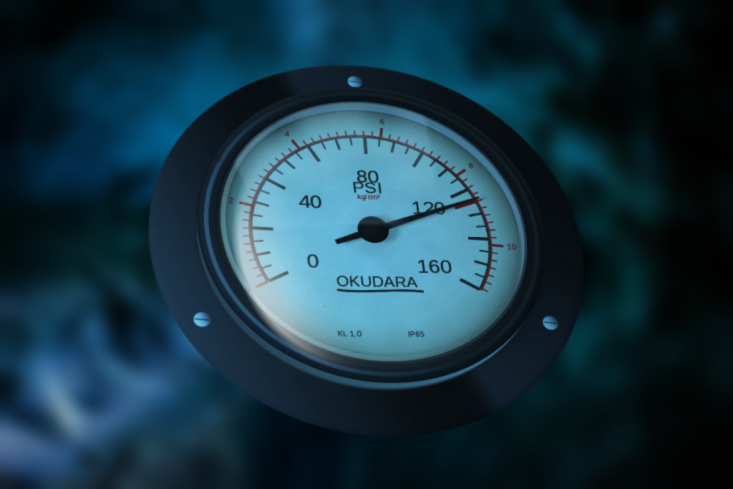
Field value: 125 psi
